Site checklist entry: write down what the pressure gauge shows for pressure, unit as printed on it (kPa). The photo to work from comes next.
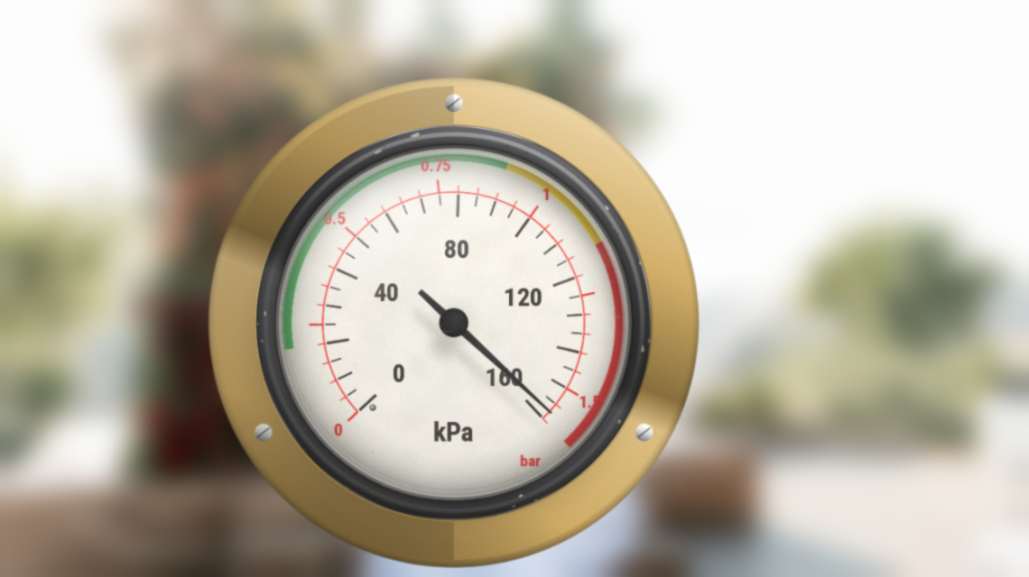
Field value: 157.5 kPa
